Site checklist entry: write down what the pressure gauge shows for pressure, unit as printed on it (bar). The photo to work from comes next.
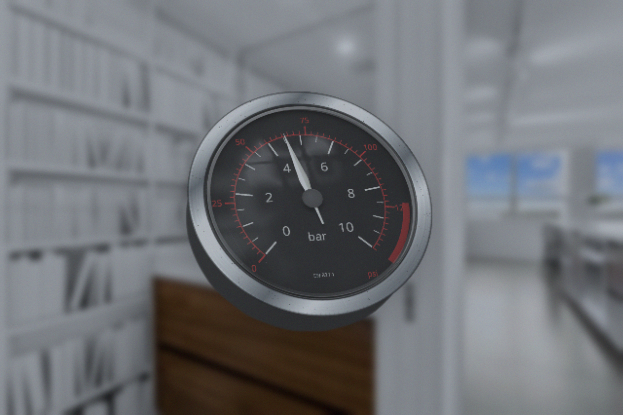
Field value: 4.5 bar
